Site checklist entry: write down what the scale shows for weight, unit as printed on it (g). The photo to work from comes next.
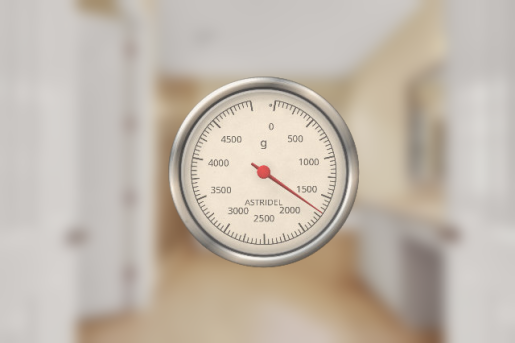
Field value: 1700 g
